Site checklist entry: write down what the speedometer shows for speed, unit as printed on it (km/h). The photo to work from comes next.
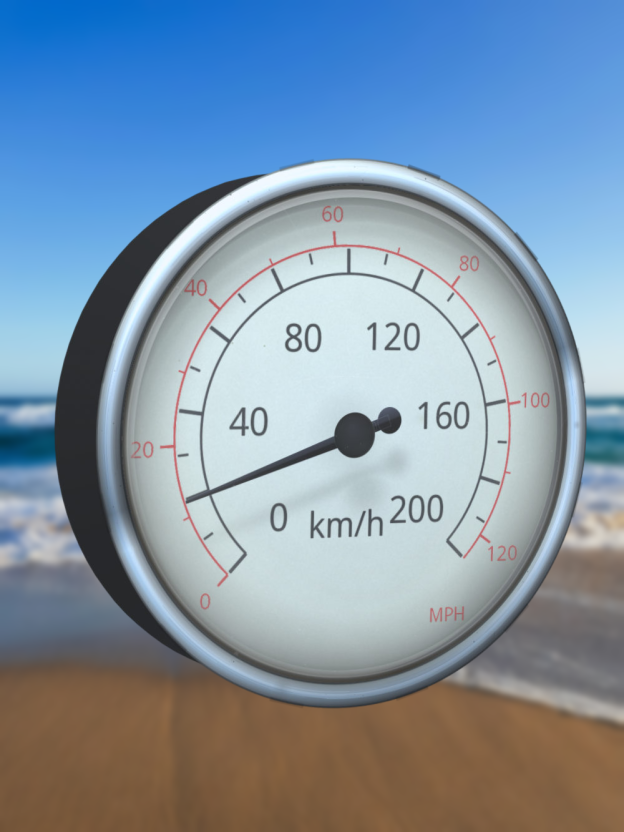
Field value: 20 km/h
